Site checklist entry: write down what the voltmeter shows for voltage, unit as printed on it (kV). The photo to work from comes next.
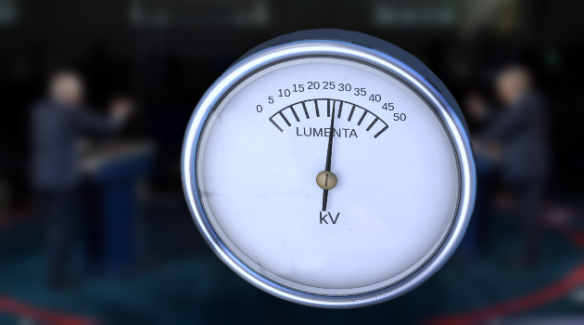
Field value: 27.5 kV
